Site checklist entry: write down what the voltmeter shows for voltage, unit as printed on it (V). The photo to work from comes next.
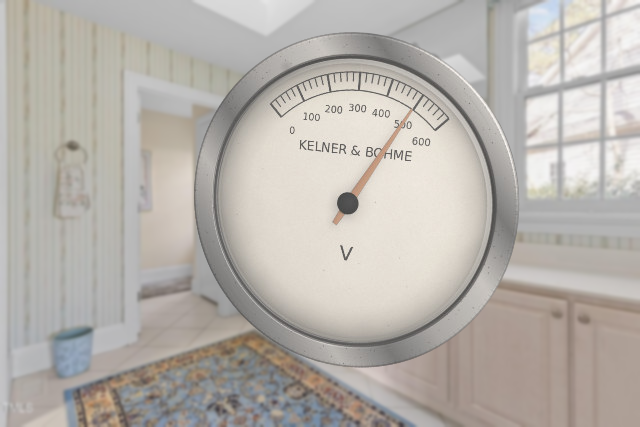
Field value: 500 V
